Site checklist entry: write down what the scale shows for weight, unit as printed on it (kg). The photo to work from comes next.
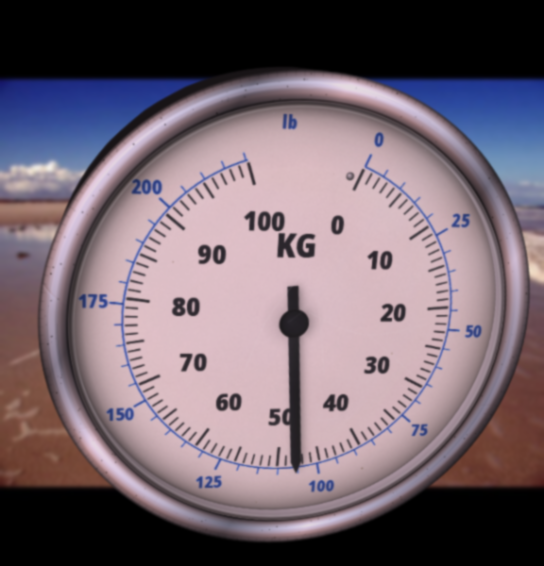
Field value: 48 kg
